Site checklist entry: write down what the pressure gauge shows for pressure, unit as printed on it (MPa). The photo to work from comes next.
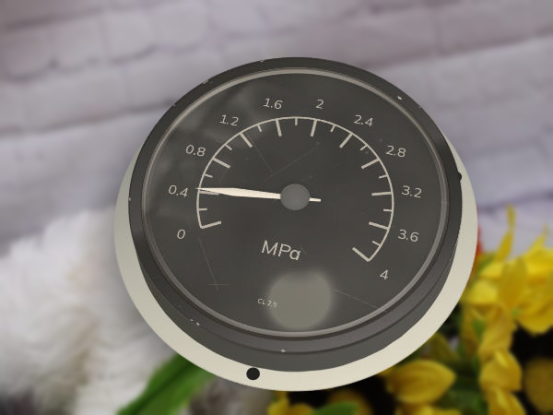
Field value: 0.4 MPa
